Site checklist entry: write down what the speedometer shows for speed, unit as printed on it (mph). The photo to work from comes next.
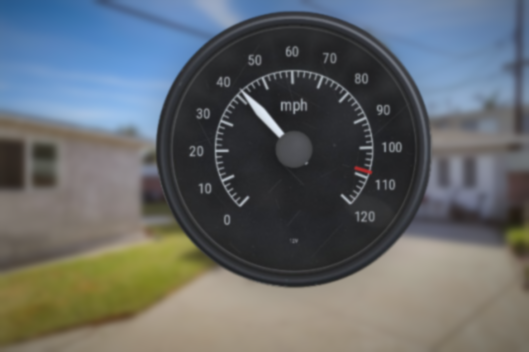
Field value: 42 mph
